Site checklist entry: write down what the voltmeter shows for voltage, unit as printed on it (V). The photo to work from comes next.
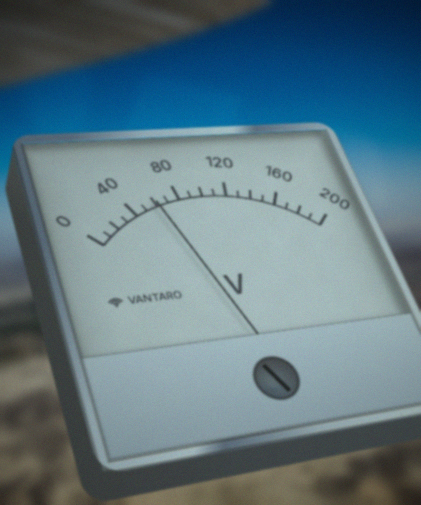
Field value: 60 V
